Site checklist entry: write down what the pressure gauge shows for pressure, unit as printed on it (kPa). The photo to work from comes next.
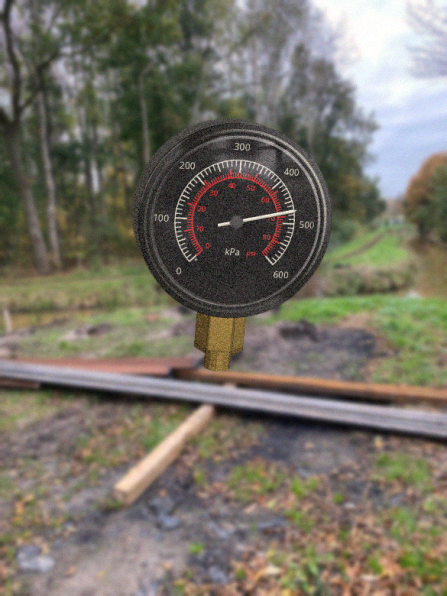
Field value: 470 kPa
